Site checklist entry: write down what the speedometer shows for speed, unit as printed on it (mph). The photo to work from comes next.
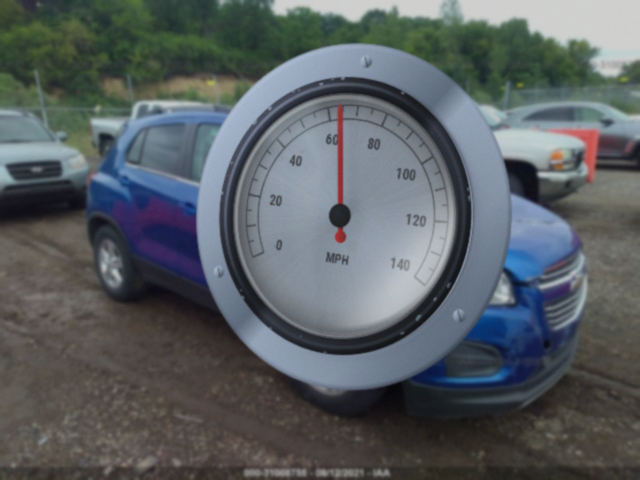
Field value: 65 mph
